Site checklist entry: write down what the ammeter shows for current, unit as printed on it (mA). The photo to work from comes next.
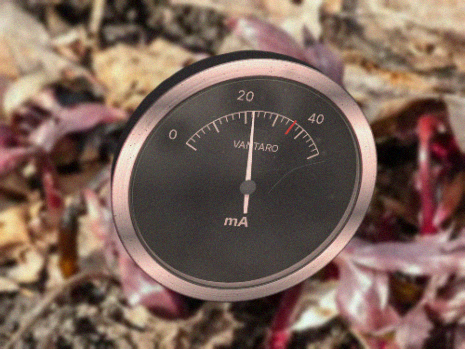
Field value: 22 mA
